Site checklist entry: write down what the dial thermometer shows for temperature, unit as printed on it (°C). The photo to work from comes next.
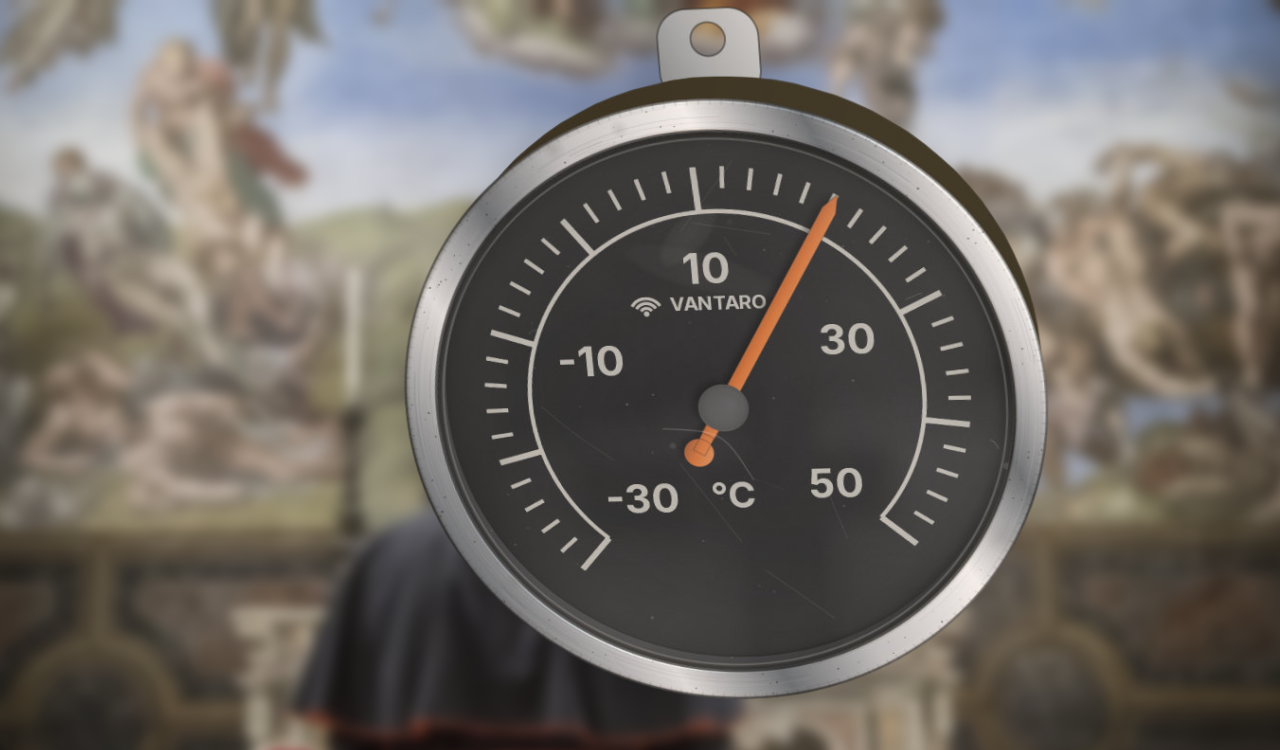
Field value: 20 °C
